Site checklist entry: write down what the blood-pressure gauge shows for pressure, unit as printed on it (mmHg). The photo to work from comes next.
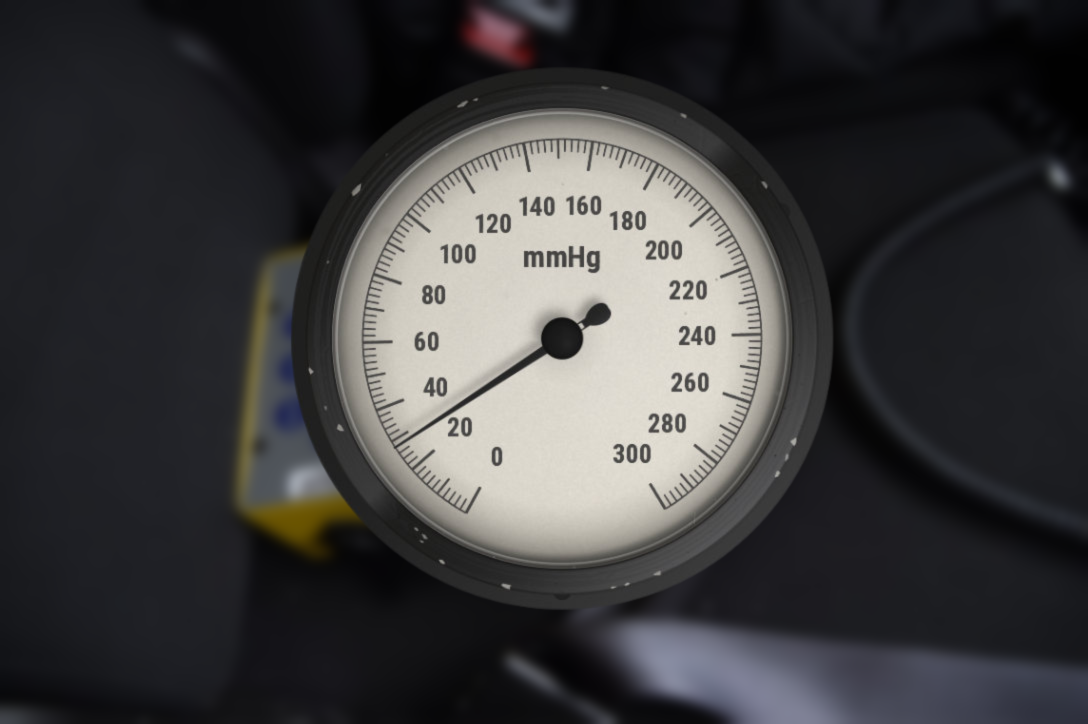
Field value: 28 mmHg
